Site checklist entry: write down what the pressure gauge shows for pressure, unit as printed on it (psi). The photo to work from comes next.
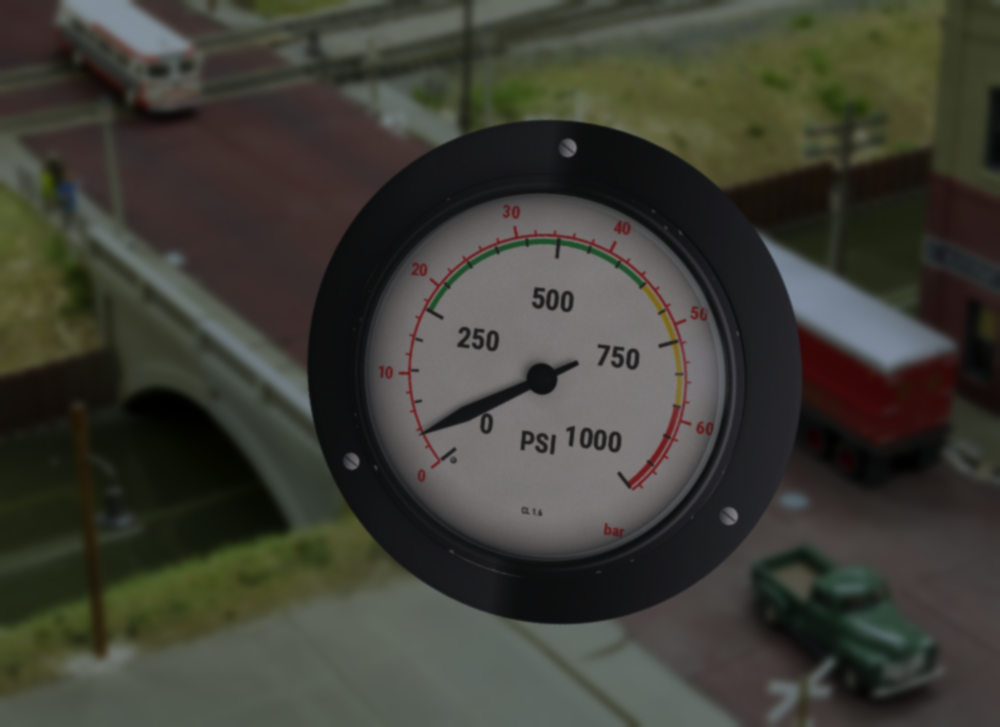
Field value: 50 psi
